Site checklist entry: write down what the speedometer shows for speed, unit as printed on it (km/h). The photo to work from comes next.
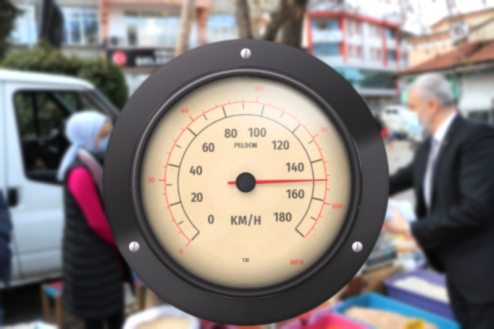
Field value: 150 km/h
